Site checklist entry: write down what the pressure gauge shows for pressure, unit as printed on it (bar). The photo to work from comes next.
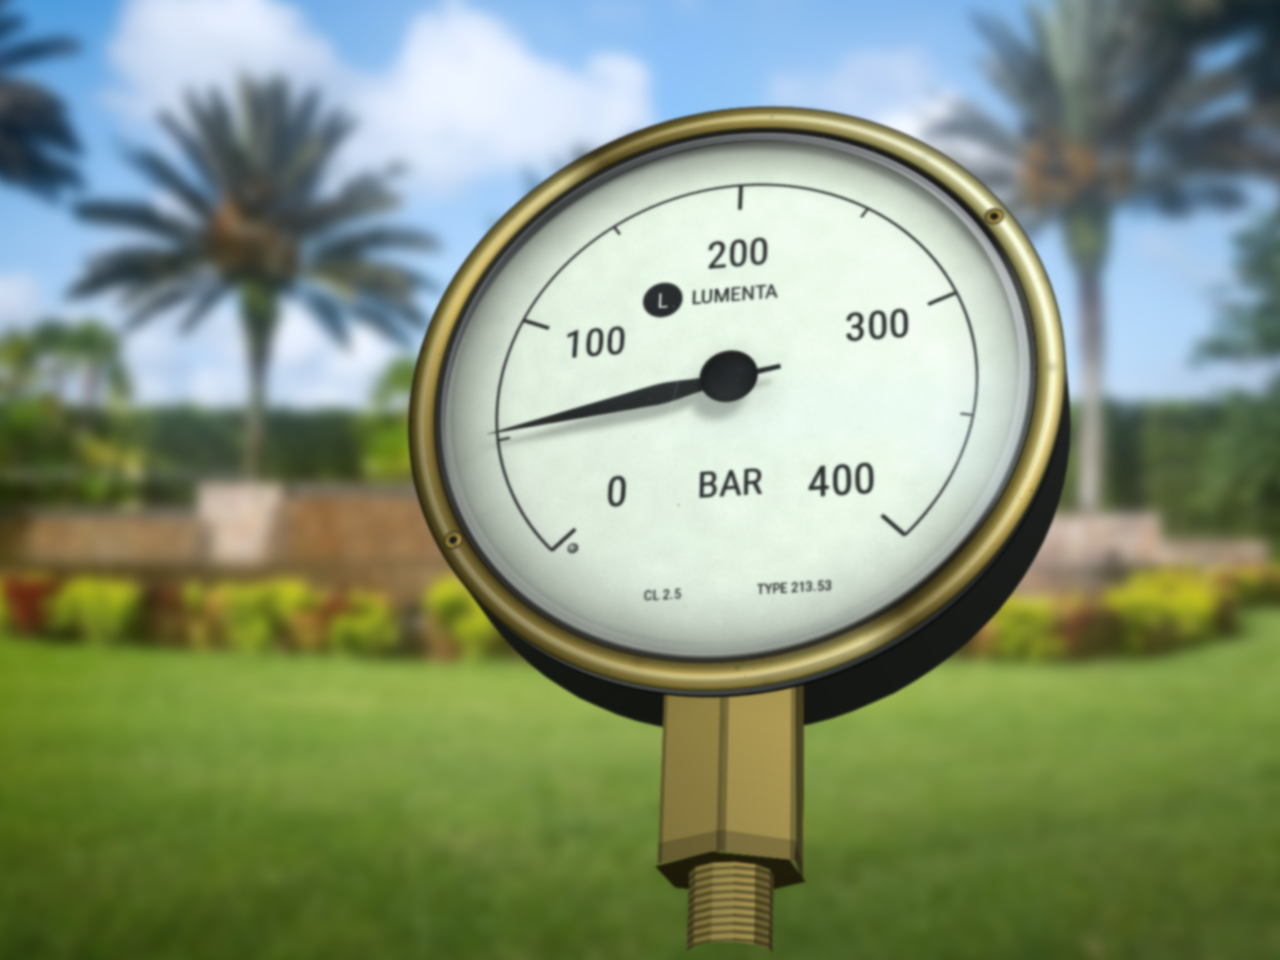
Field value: 50 bar
